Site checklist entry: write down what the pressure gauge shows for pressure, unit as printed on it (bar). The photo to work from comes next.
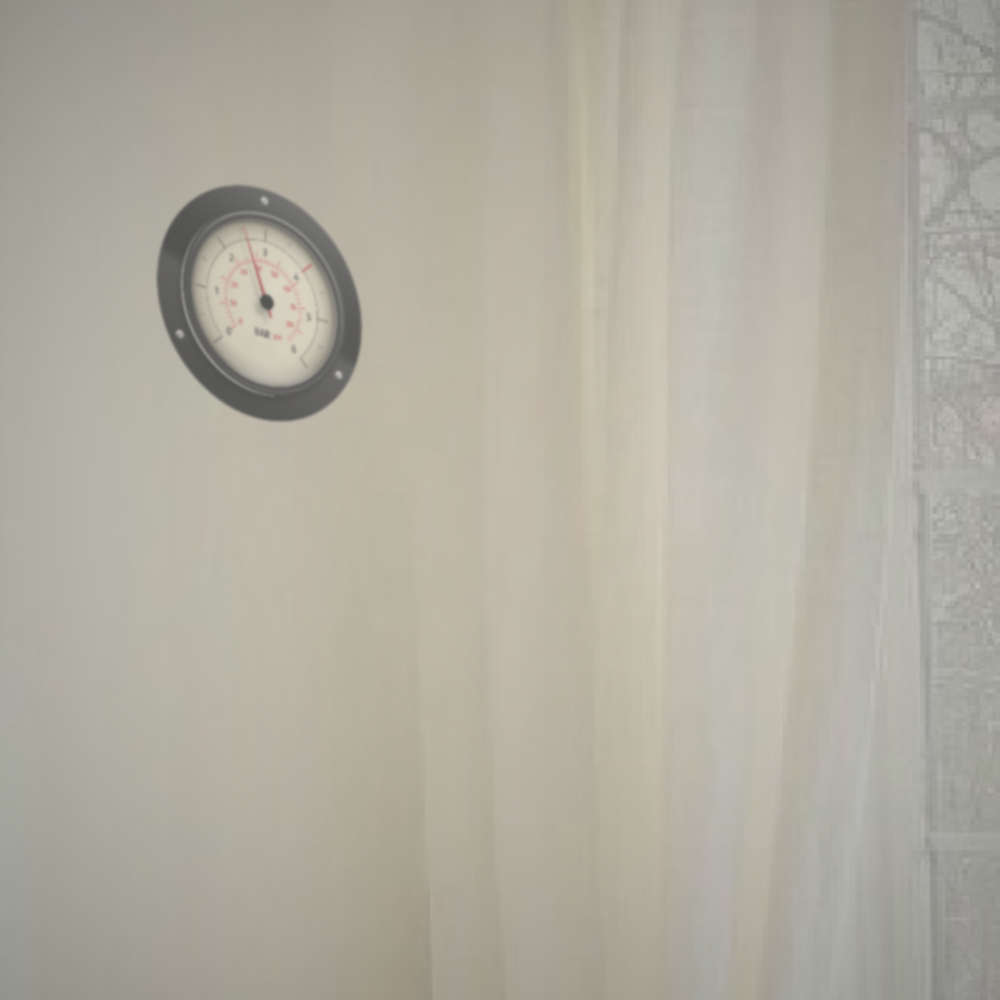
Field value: 2.5 bar
